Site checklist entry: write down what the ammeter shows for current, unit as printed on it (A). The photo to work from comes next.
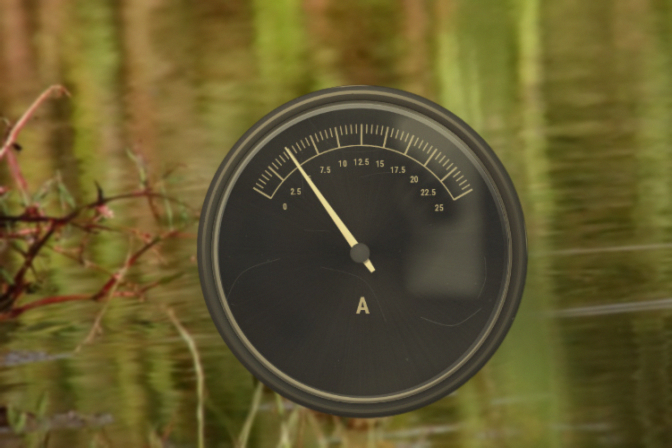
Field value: 5 A
